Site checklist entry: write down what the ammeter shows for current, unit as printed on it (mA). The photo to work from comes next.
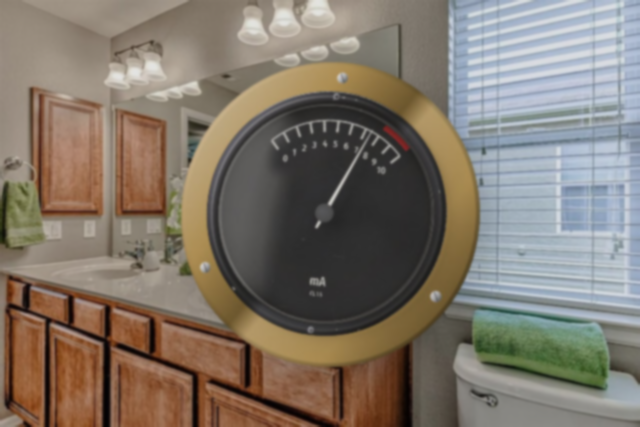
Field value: 7.5 mA
